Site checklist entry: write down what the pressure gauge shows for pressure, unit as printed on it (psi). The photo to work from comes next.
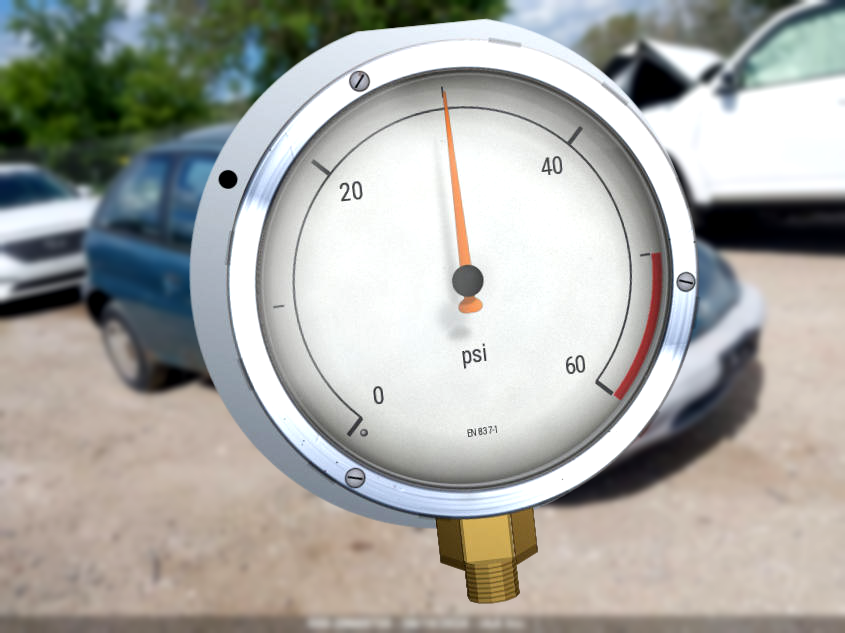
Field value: 30 psi
